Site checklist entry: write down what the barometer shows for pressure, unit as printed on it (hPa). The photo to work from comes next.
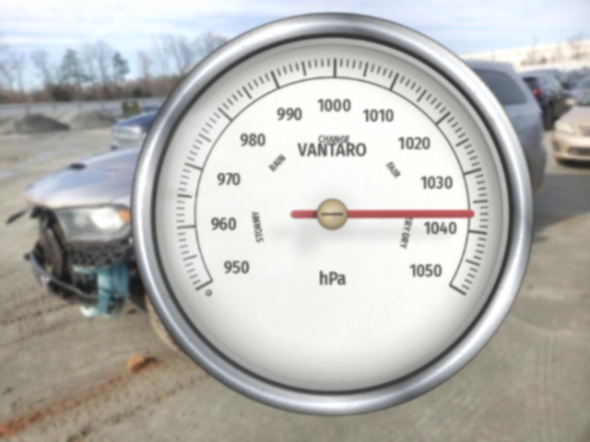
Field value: 1037 hPa
